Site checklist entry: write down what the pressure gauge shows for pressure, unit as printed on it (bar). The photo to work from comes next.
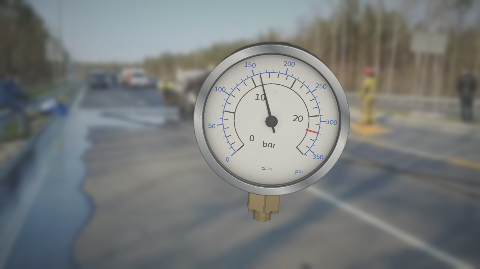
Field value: 11 bar
